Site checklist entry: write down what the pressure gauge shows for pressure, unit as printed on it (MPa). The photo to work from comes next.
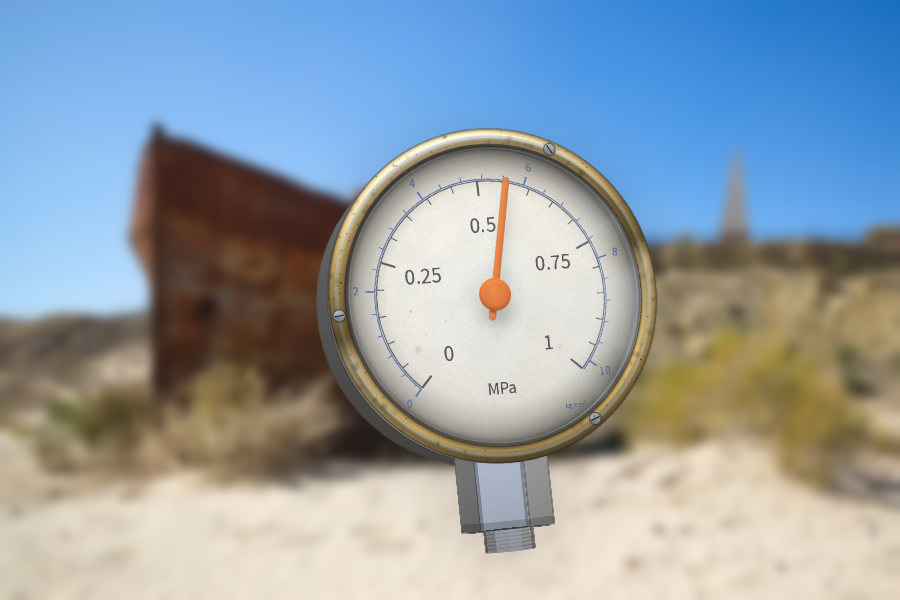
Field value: 0.55 MPa
